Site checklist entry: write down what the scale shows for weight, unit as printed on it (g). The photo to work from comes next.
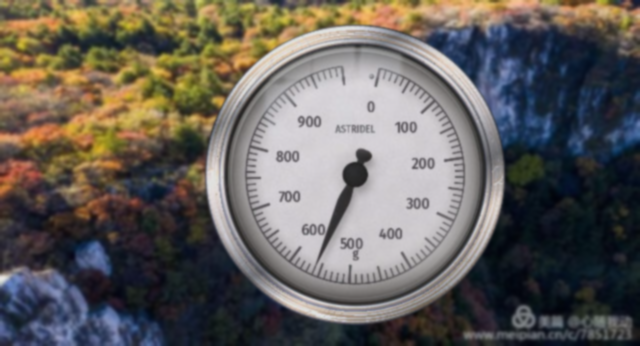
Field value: 560 g
